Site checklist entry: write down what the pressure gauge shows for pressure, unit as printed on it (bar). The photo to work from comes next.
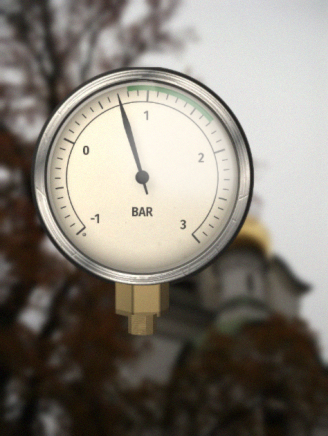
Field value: 0.7 bar
